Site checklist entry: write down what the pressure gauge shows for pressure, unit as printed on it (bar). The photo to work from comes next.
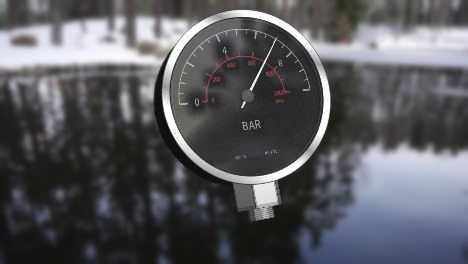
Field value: 7 bar
